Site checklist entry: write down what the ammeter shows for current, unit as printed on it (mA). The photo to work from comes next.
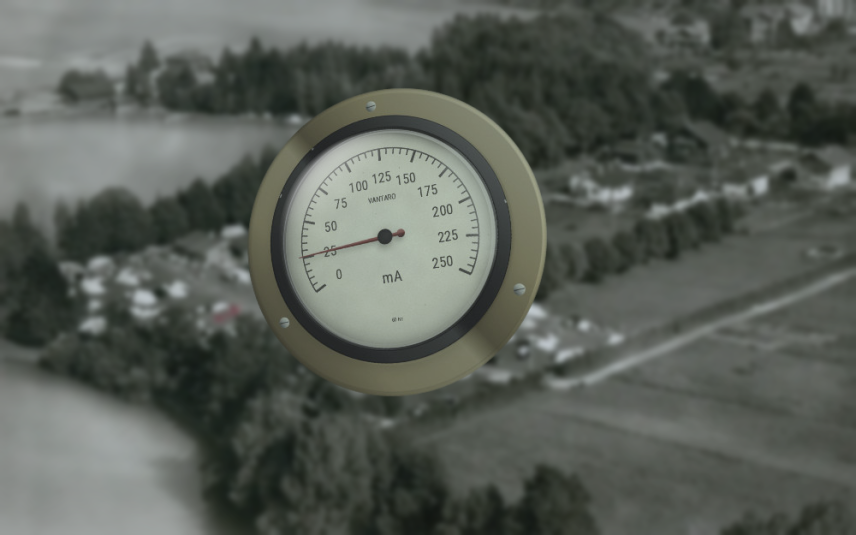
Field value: 25 mA
